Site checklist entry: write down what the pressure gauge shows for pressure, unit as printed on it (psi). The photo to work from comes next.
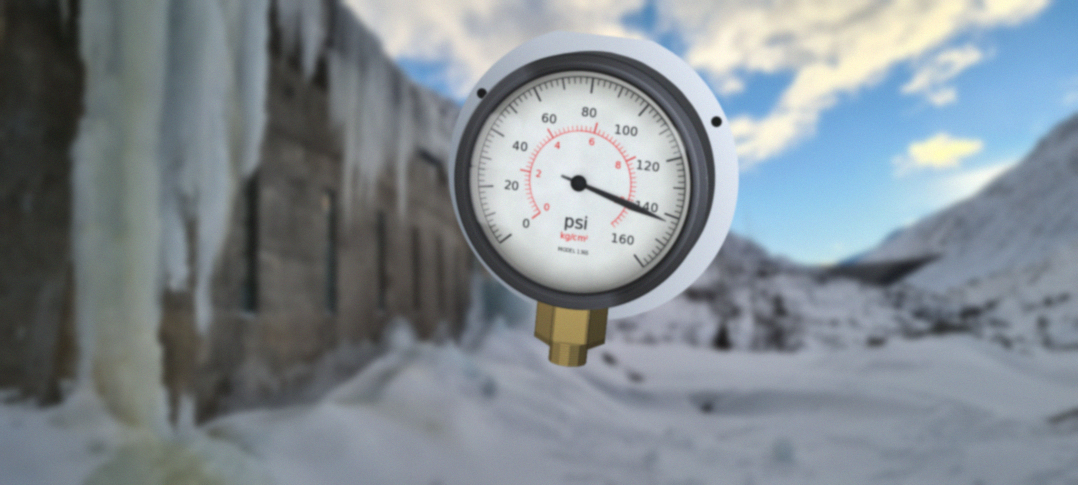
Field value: 142 psi
